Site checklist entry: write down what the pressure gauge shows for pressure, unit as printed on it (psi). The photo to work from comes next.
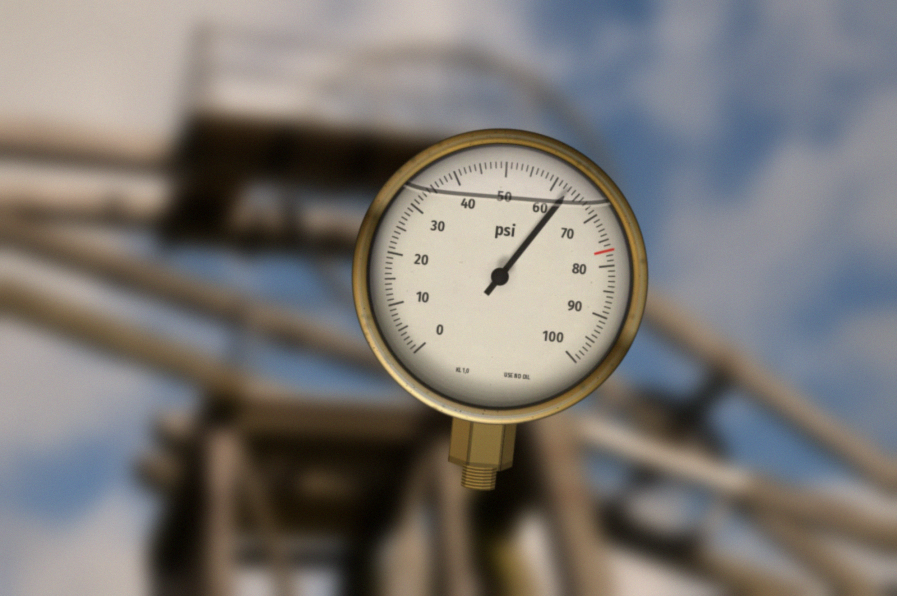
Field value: 63 psi
